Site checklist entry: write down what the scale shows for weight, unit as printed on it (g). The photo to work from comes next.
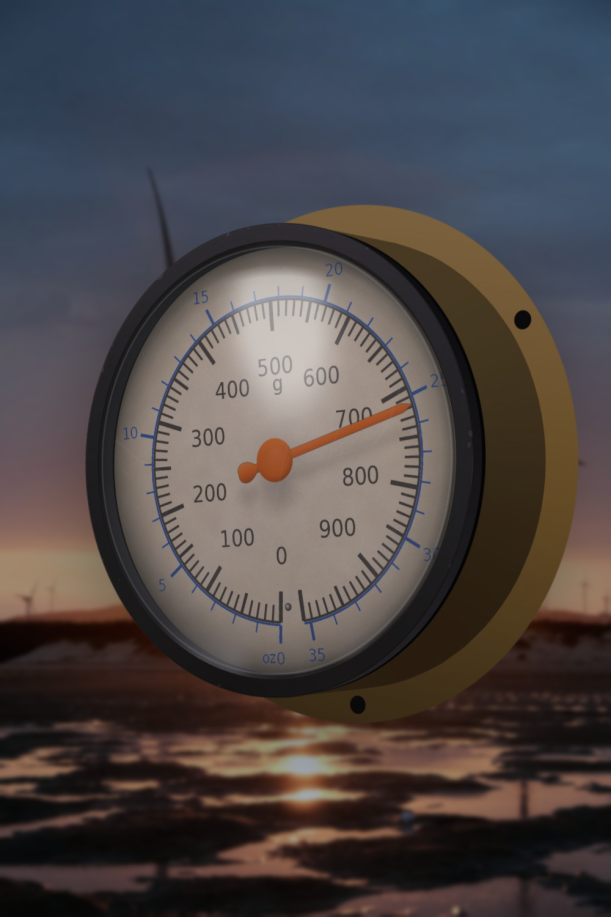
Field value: 720 g
